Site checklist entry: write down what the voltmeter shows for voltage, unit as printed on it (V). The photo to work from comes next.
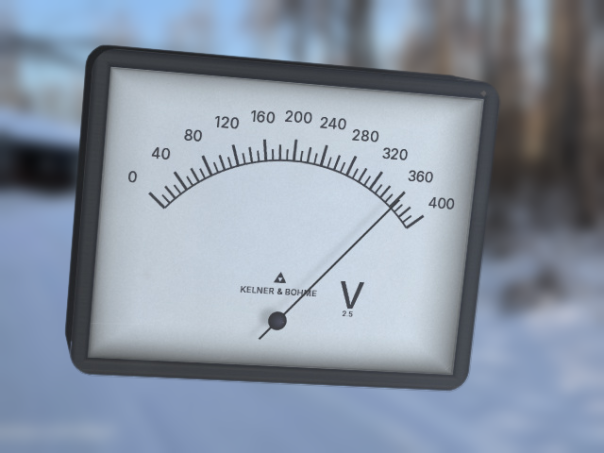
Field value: 360 V
